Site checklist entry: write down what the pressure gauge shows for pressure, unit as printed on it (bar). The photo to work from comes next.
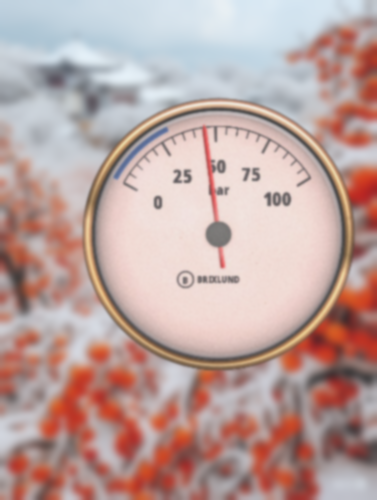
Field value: 45 bar
